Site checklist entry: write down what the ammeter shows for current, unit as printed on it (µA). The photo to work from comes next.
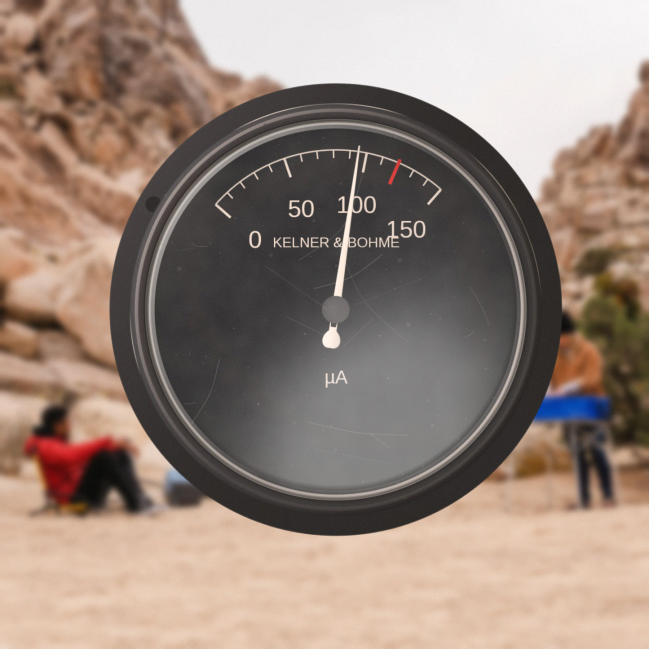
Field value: 95 µA
